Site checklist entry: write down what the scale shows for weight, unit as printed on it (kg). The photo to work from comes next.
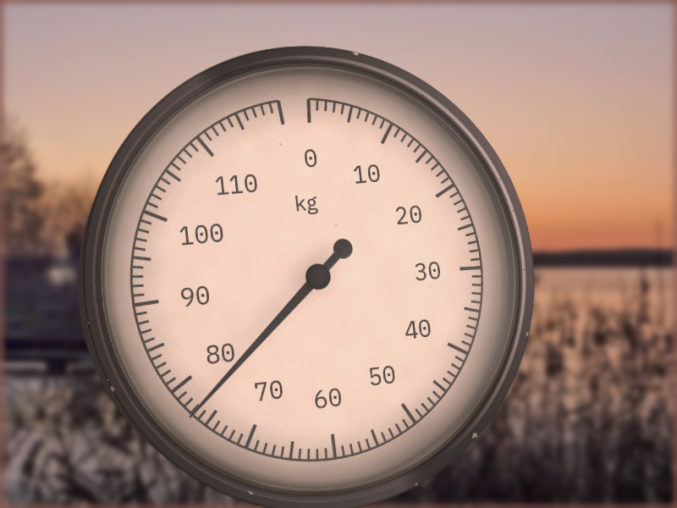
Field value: 77 kg
